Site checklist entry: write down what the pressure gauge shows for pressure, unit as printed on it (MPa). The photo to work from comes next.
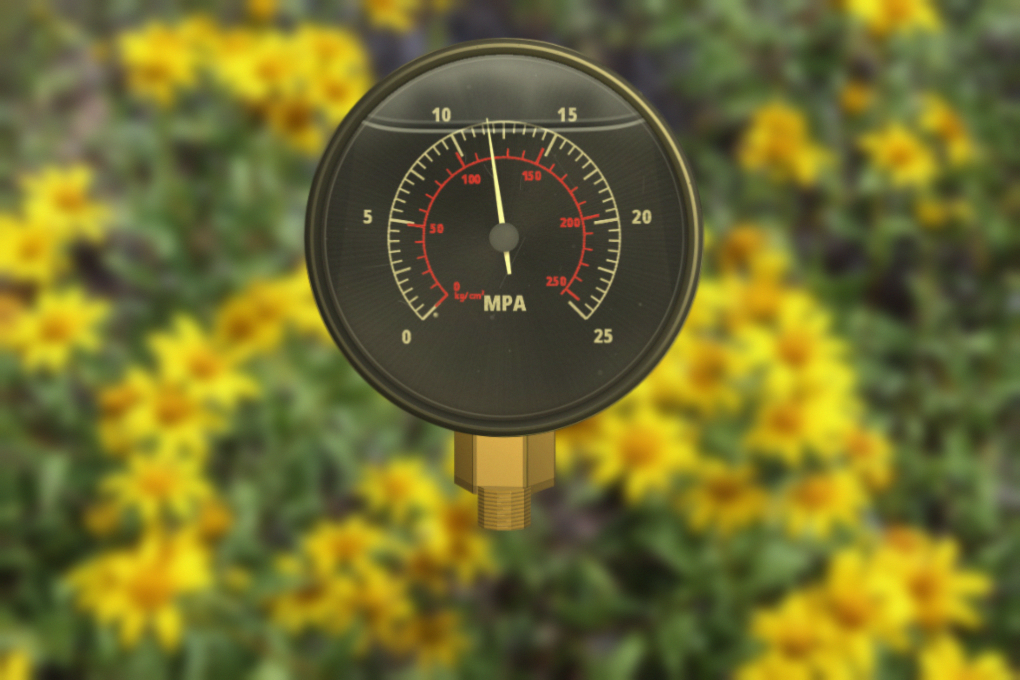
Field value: 11.75 MPa
